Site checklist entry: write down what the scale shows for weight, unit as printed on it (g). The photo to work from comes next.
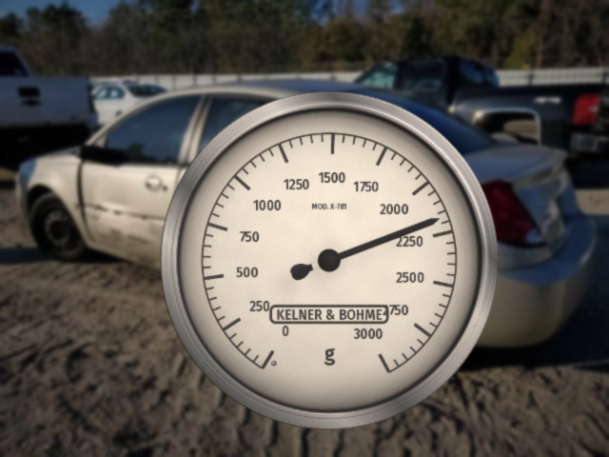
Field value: 2175 g
